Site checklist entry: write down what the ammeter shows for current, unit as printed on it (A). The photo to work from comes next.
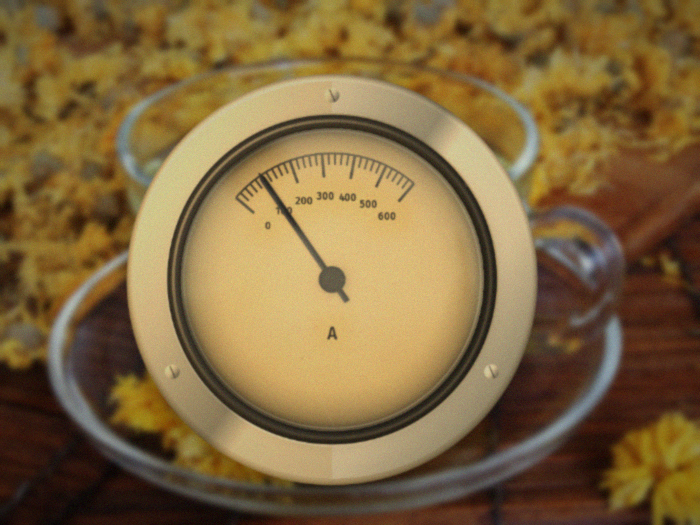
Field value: 100 A
